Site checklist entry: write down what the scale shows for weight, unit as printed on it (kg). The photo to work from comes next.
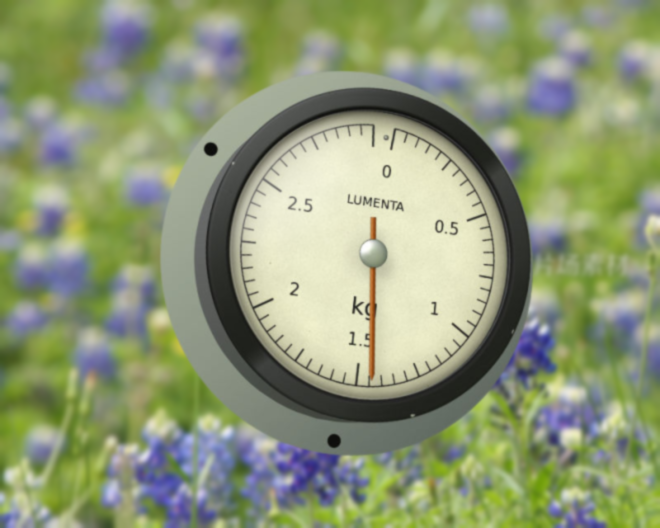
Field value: 1.45 kg
